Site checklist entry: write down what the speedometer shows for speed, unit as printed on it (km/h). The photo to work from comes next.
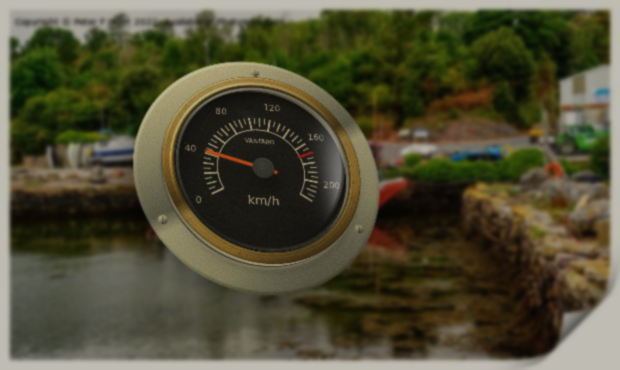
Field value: 40 km/h
